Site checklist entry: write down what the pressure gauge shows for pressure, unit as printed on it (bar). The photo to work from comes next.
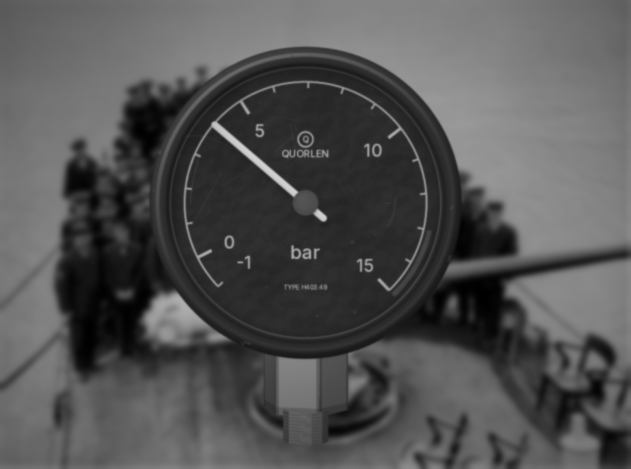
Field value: 4 bar
